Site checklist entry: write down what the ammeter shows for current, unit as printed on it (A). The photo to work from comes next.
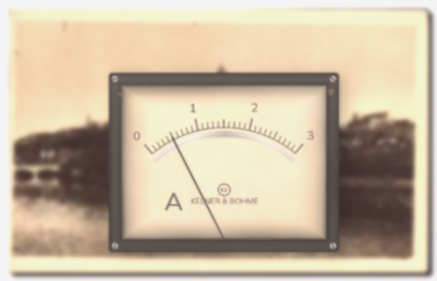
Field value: 0.5 A
